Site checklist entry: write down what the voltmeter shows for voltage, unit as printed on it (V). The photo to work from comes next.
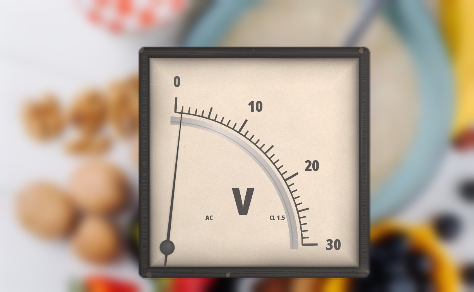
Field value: 1 V
